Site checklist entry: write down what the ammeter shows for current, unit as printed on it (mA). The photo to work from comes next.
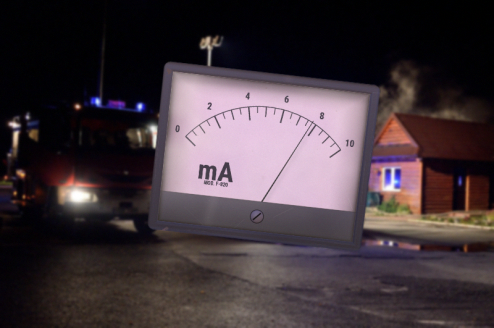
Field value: 7.75 mA
